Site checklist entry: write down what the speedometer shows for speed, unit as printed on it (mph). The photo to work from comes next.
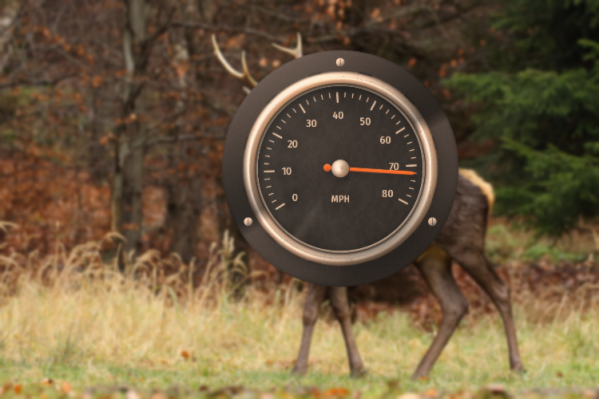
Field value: 72 mph
